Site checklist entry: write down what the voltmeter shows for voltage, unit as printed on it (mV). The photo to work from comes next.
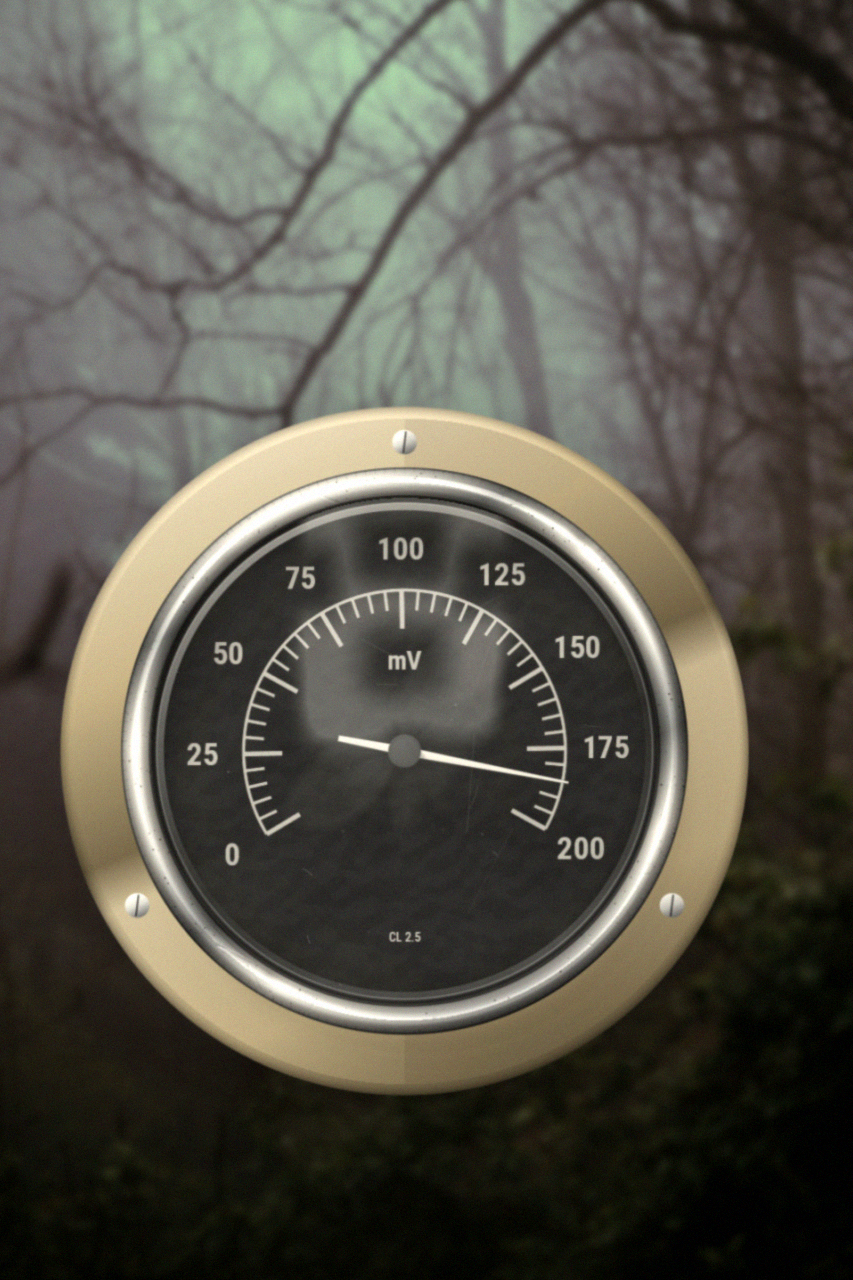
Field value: 185 mV
